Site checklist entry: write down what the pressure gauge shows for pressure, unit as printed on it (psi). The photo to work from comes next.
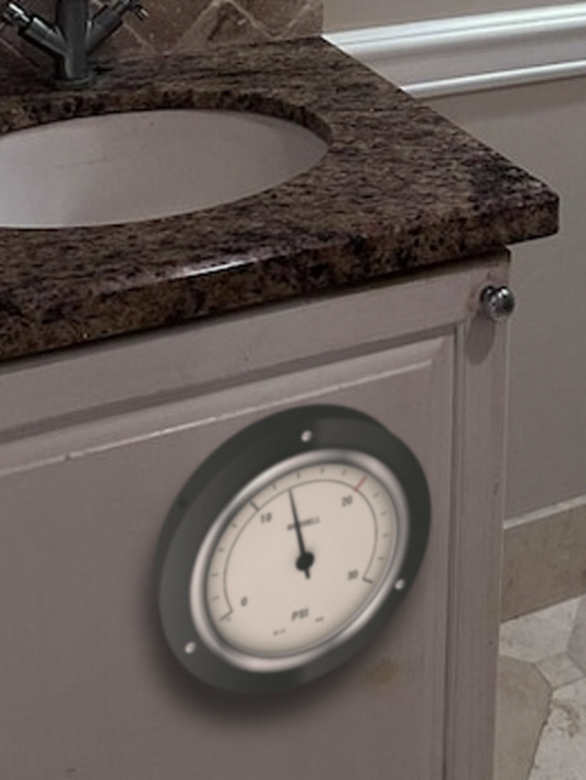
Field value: 13 psi
